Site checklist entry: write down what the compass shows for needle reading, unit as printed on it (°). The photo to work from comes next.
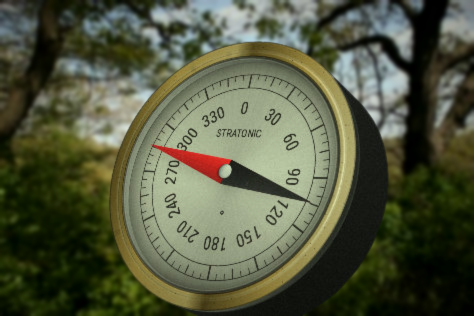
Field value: 285 °
